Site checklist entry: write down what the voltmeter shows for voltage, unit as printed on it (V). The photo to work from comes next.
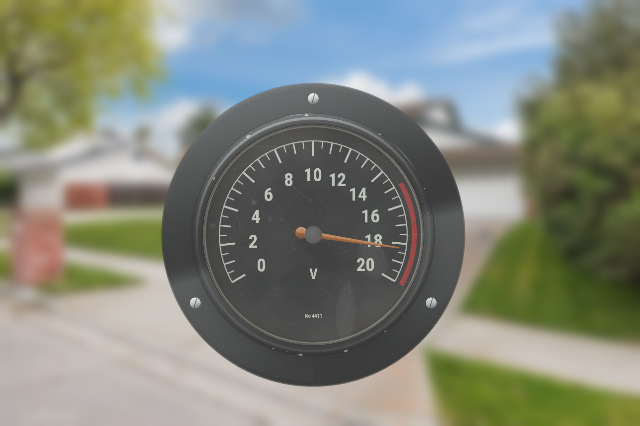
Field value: 18.25 V
